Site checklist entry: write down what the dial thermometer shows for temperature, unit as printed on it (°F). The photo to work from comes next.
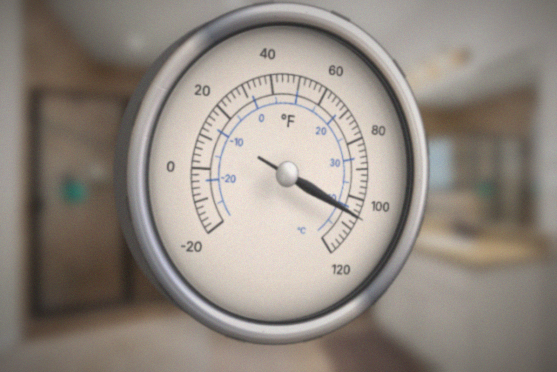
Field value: 106 °F
